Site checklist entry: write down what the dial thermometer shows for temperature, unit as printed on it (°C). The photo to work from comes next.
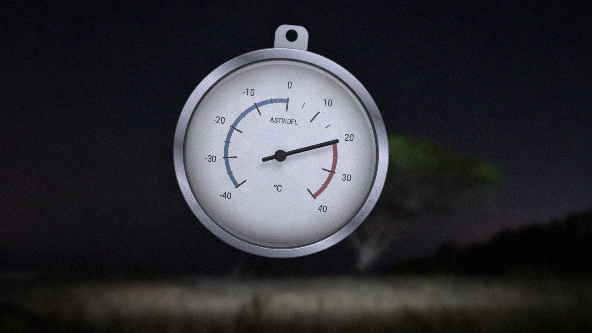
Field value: 20 °C
